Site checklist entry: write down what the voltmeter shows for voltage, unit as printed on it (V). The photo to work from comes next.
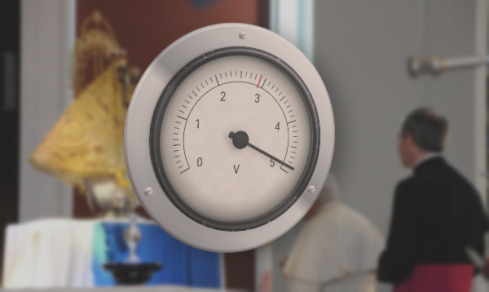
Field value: 4.9 V
